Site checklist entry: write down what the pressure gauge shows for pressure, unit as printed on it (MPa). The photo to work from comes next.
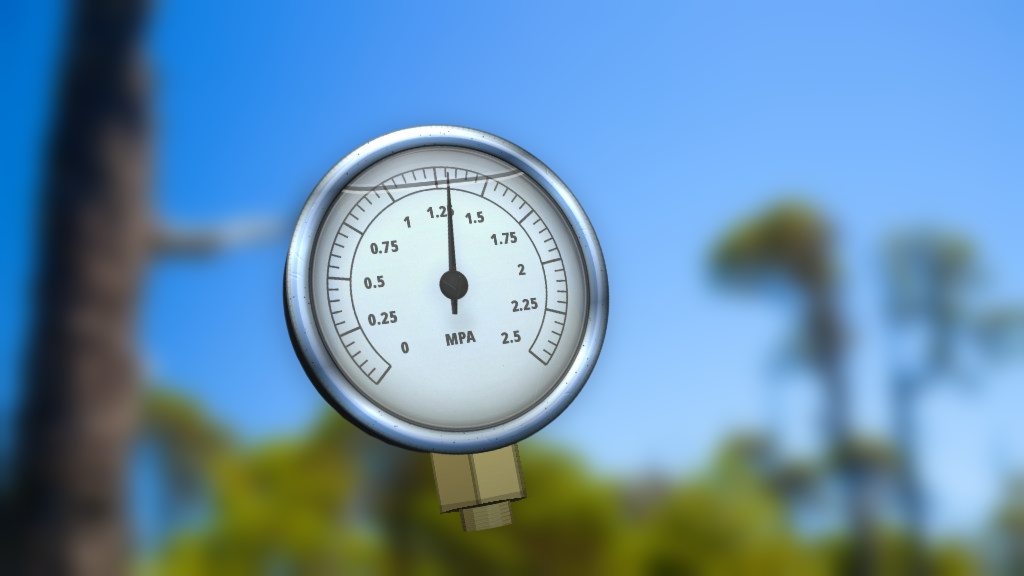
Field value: 1.3 MPa
